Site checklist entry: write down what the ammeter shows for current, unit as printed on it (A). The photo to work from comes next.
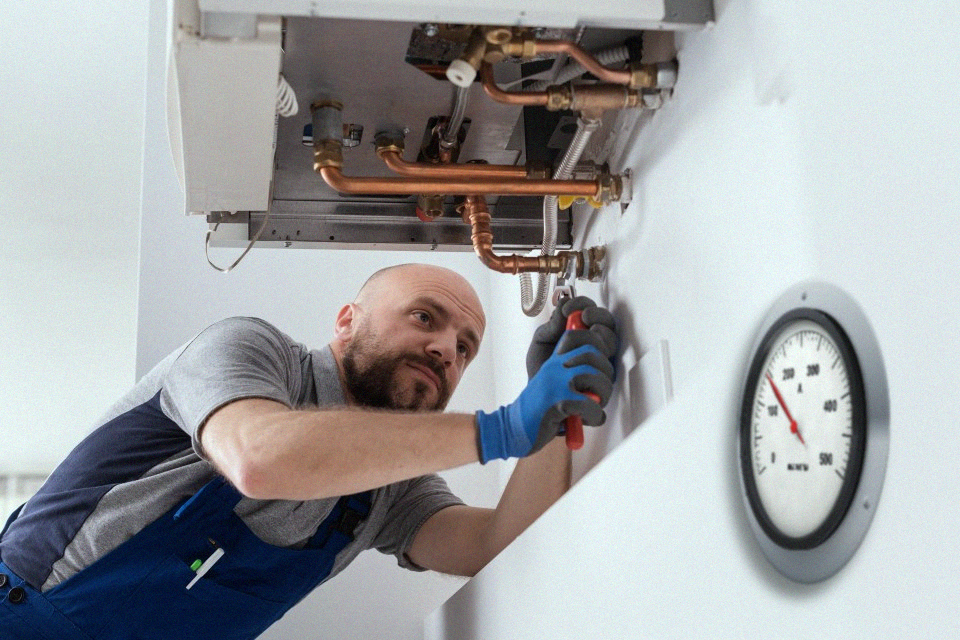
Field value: 150 A
